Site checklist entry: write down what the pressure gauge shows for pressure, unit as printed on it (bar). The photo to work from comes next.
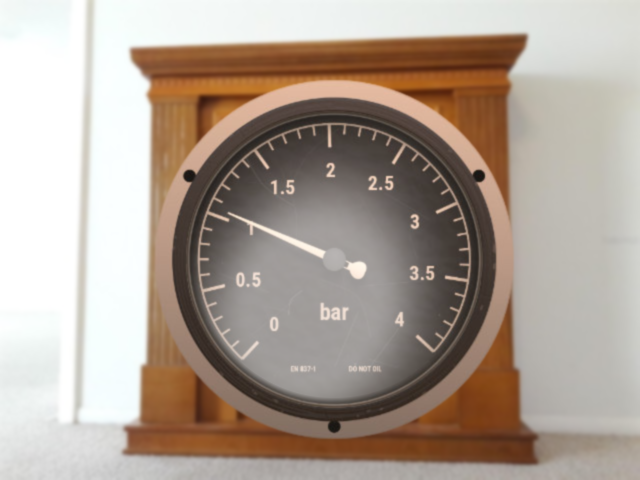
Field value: 1.05 bar
